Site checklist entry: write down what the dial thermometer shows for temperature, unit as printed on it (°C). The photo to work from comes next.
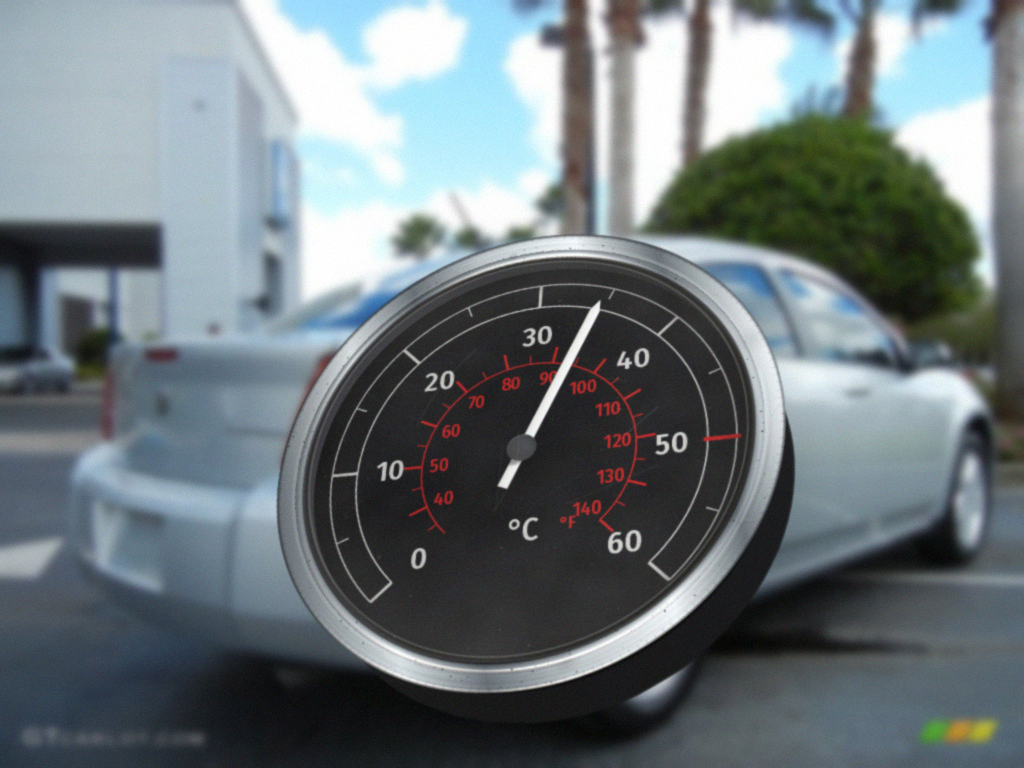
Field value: 35 °C
